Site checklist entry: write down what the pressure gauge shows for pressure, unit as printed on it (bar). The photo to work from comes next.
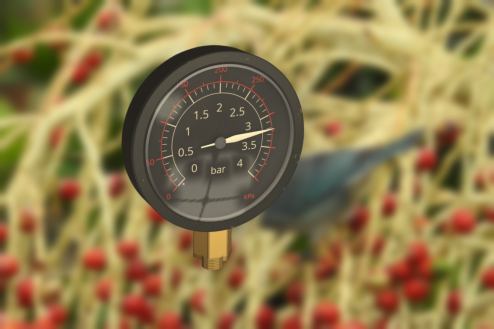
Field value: 3.2 bar
